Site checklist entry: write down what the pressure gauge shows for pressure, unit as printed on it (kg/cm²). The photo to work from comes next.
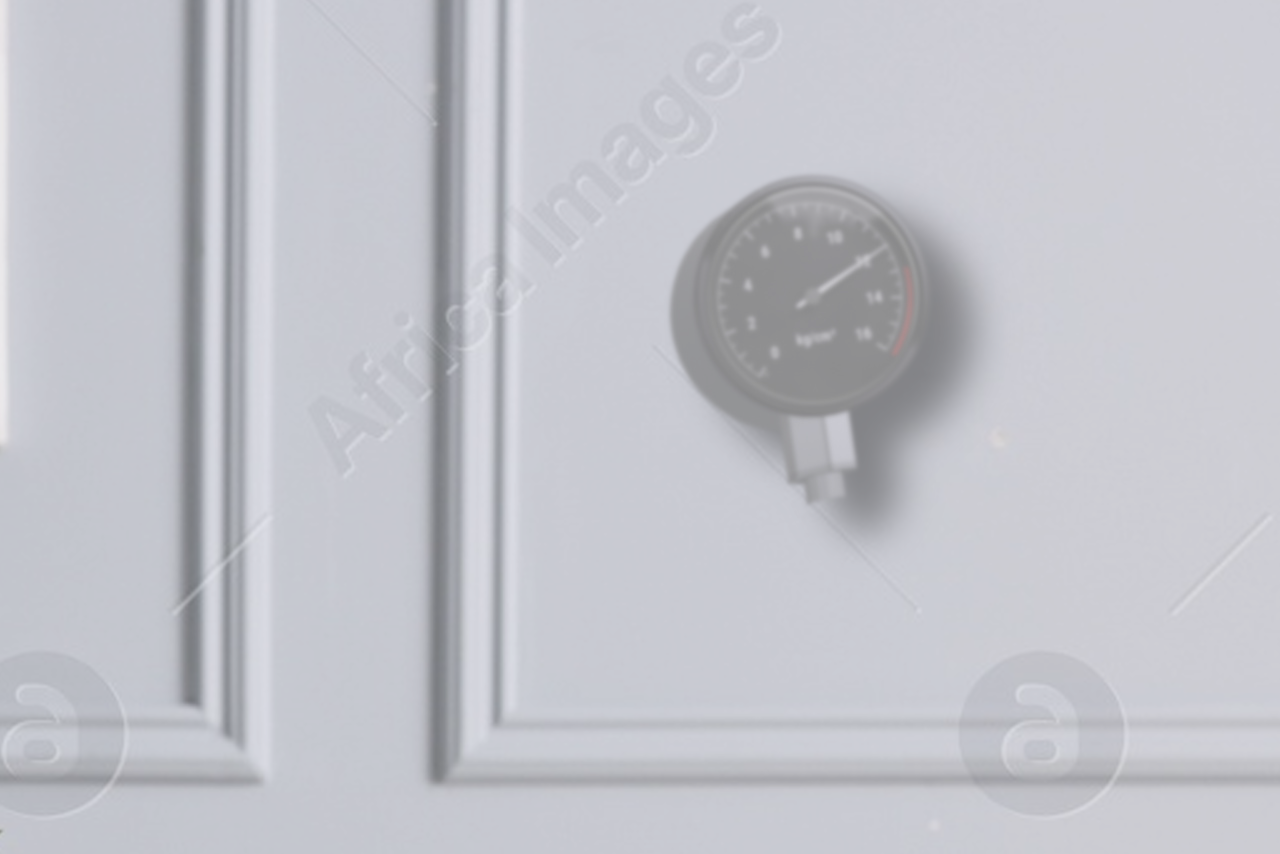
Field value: 12 kg/cm²
